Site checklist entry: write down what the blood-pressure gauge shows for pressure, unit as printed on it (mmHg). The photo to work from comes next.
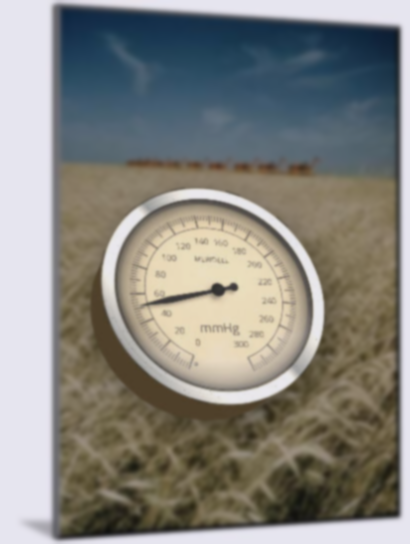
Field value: 50 mmHg
